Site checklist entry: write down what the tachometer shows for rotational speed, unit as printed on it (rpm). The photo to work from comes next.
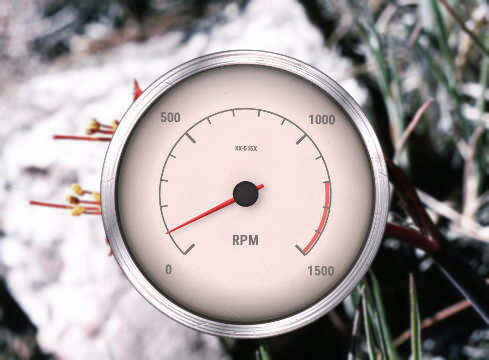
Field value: 100 rpm
